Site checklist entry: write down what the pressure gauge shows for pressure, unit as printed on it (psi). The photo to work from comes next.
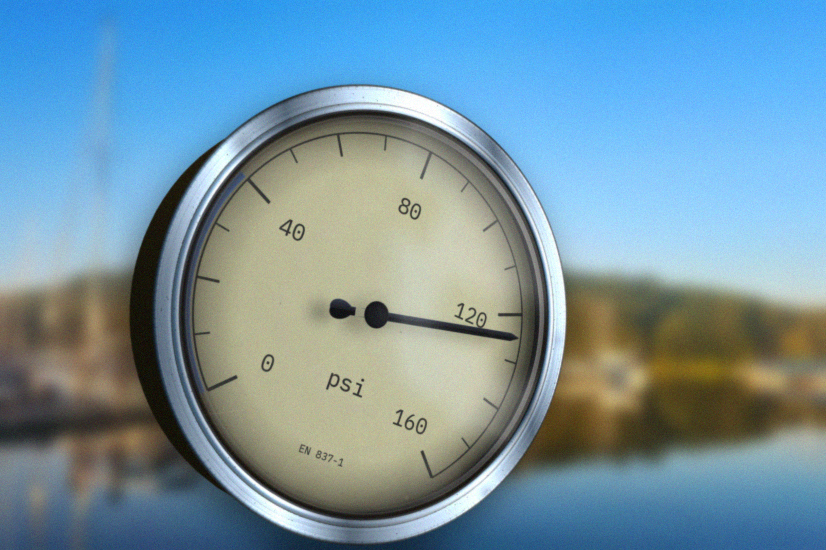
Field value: 125 psi
